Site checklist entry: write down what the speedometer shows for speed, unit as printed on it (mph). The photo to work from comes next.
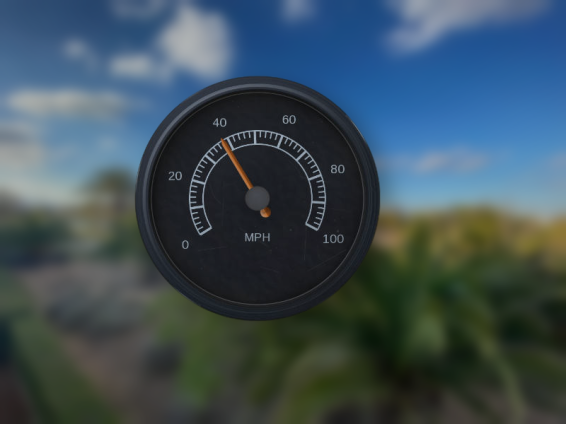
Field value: 38 mph
